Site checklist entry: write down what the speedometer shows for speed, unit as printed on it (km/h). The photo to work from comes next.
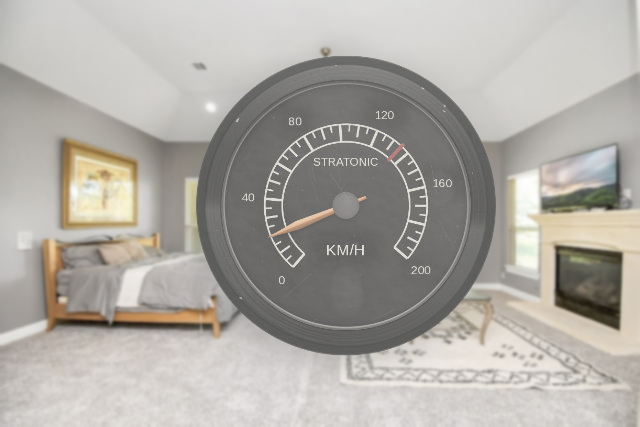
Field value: 20 km/h
